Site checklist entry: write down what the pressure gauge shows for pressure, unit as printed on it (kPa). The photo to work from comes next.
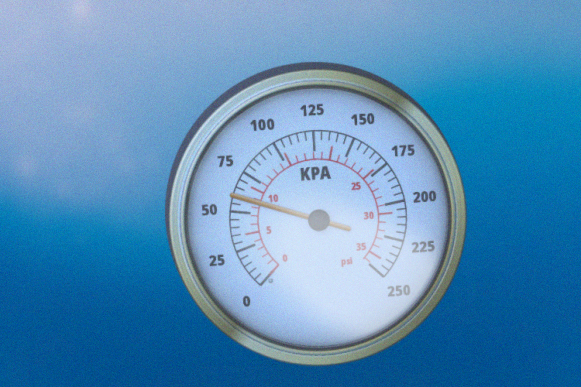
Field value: 60 kPa
